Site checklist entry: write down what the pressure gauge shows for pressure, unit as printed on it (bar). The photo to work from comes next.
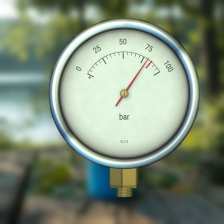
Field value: 80 bar
